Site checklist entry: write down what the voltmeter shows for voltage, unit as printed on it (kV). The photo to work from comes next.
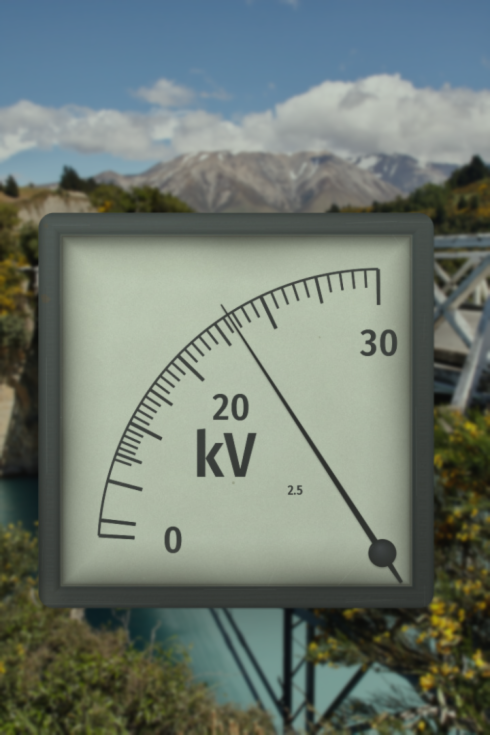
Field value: 23.25 kV
